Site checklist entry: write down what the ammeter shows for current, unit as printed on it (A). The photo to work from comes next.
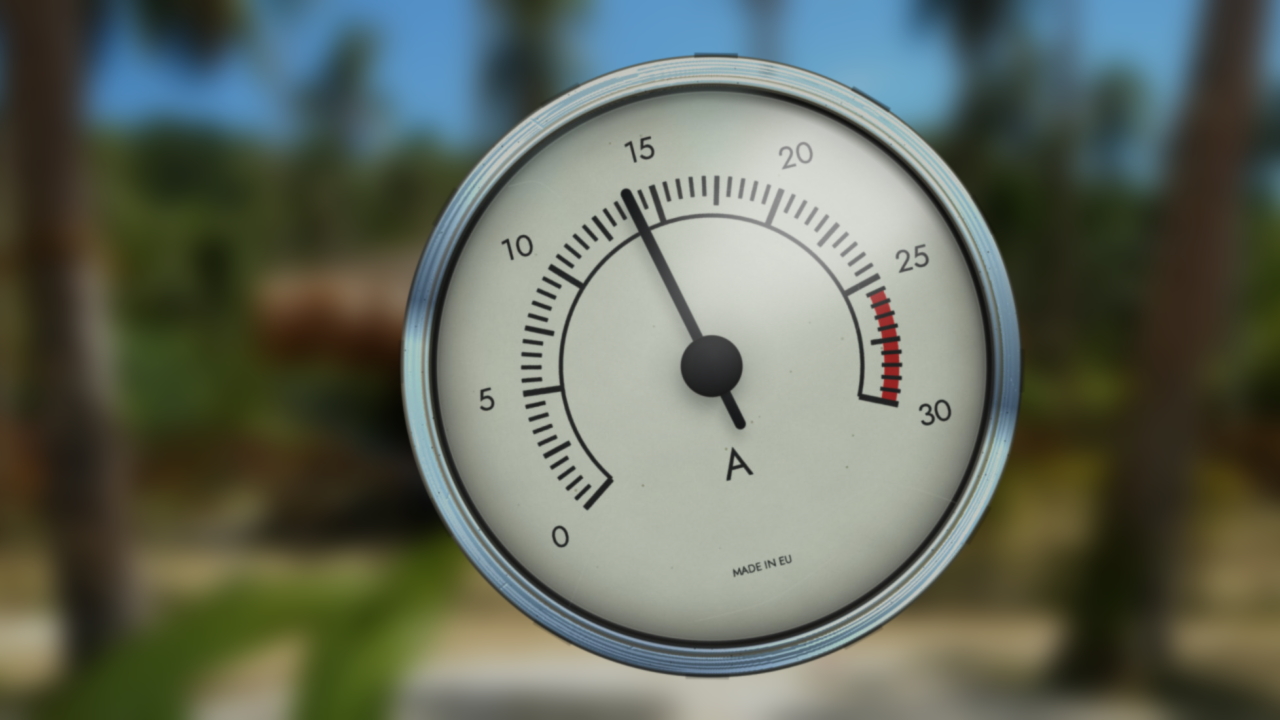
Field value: 14 A
